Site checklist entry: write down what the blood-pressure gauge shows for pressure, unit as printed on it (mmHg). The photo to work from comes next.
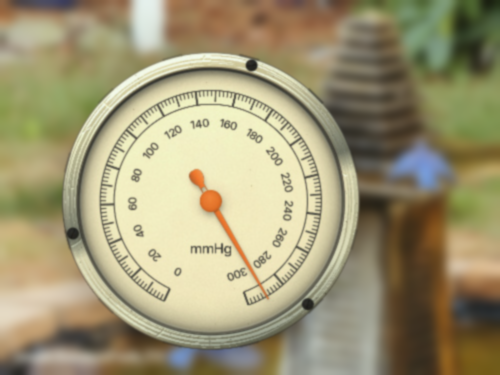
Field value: 290 mmHg
